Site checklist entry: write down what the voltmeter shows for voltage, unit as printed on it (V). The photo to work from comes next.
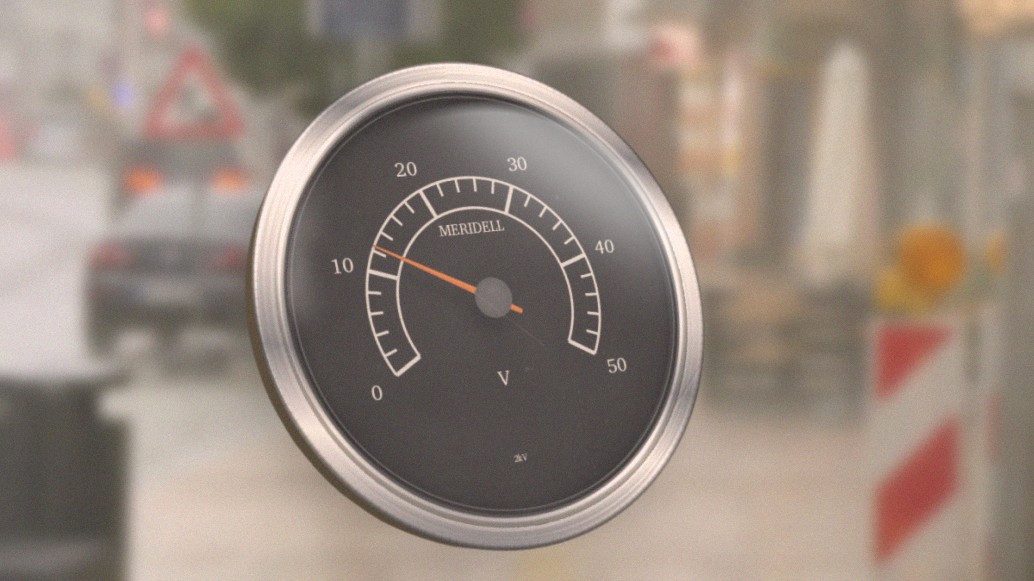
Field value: 12 V
